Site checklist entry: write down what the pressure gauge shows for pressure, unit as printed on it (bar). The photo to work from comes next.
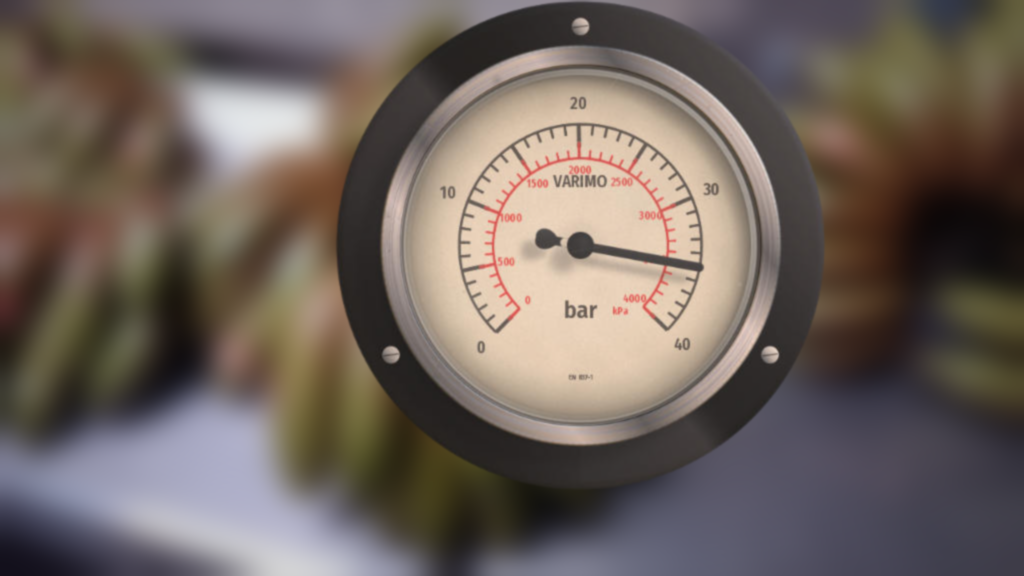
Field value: 35 bar
